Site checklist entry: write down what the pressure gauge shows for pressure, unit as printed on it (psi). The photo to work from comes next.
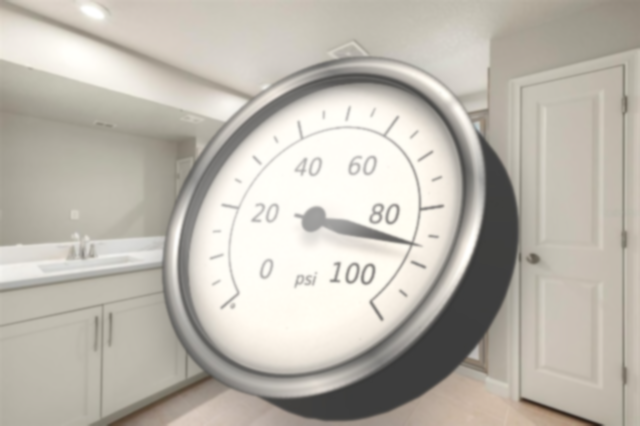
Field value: 87.5 psi
